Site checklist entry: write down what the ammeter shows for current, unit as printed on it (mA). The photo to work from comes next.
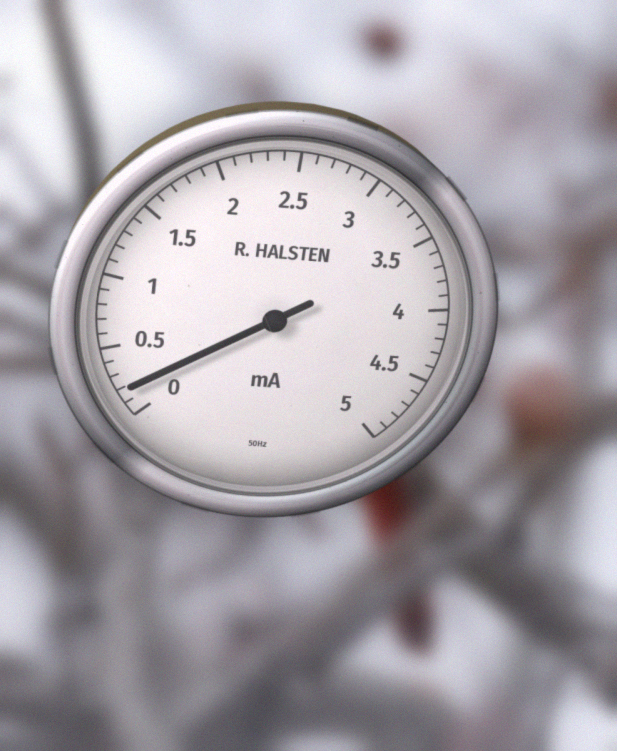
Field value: 0.2 mA
